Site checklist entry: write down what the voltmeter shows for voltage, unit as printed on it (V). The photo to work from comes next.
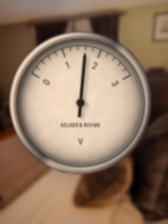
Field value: 1.6 V
